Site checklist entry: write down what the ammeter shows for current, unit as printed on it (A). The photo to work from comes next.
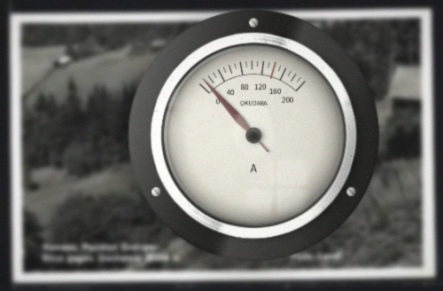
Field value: 10 A
